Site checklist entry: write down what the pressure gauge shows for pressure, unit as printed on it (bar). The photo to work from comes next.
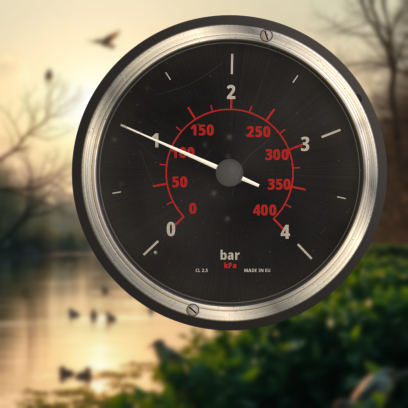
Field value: 1 bar
